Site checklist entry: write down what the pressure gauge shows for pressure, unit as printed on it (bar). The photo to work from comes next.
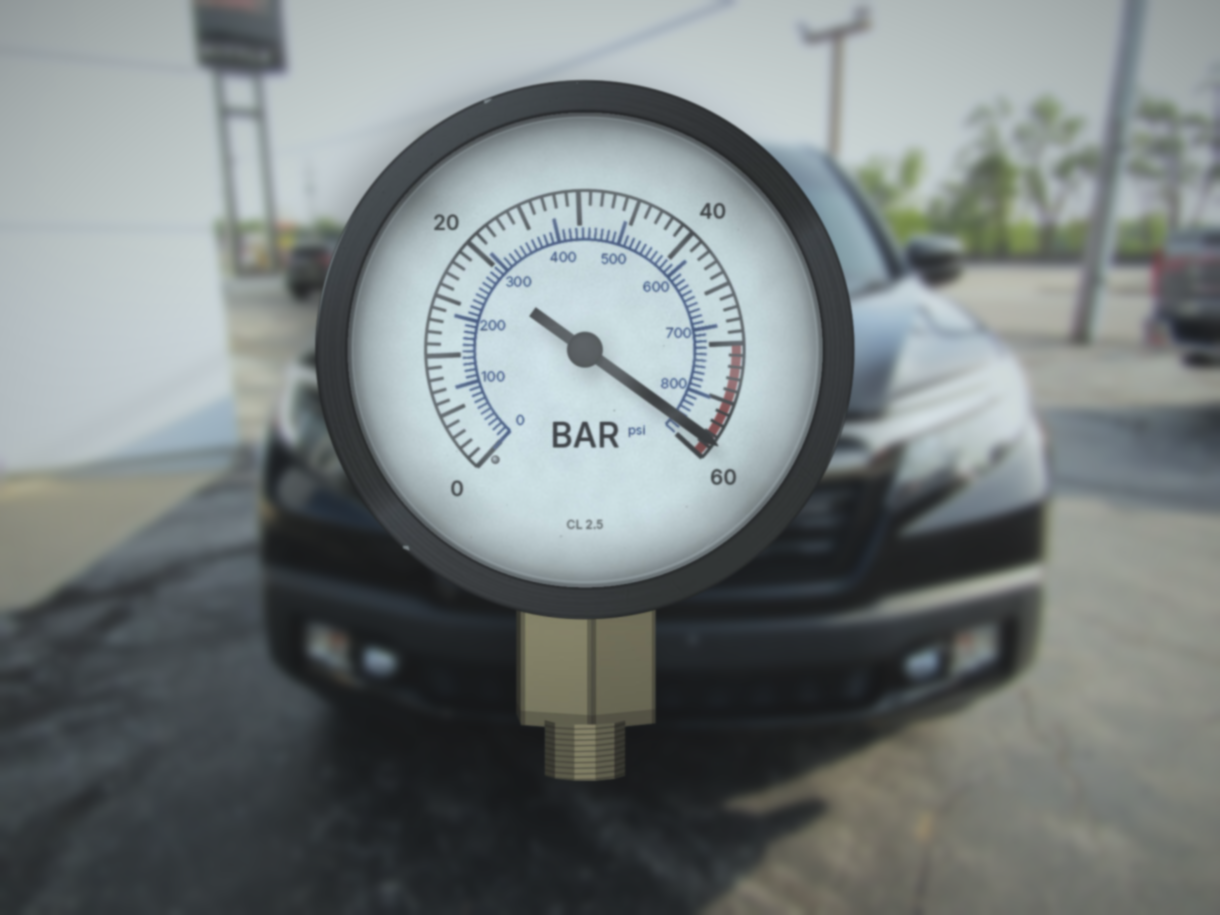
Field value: 58.5 bar
